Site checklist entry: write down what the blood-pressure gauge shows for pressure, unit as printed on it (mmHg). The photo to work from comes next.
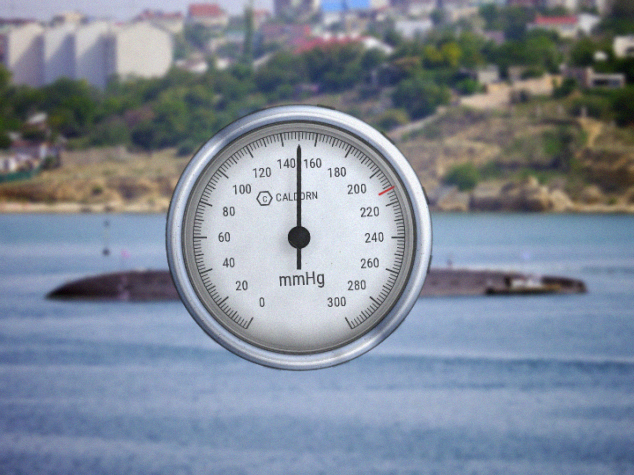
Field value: 150 mmHg
